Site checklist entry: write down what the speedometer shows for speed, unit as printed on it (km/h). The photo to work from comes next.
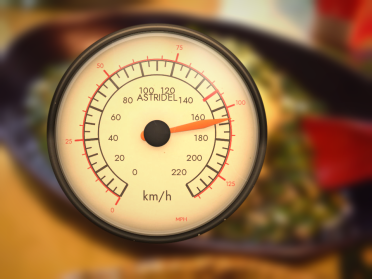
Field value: 167.5 km/h
